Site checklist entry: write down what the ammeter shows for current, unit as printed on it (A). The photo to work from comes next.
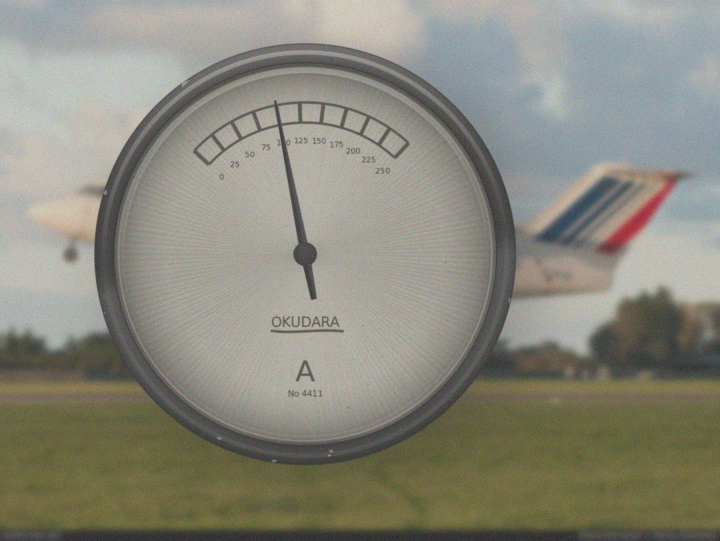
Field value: 100 A
